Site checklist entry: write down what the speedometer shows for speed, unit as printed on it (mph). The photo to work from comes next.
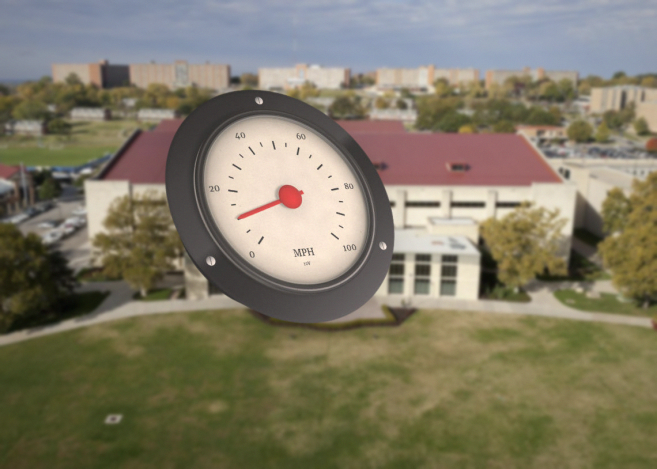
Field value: 10 mph
